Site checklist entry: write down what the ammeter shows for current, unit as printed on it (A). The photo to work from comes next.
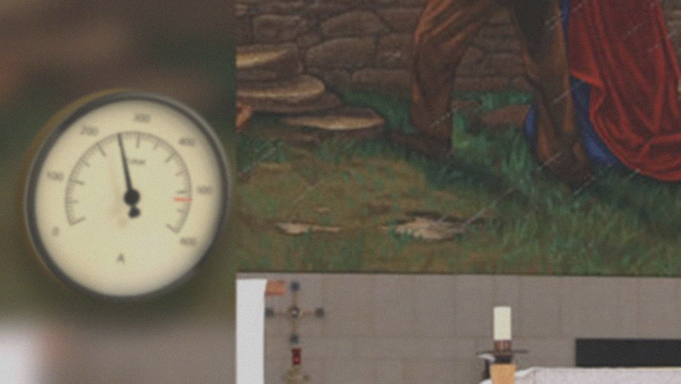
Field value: 250 A
